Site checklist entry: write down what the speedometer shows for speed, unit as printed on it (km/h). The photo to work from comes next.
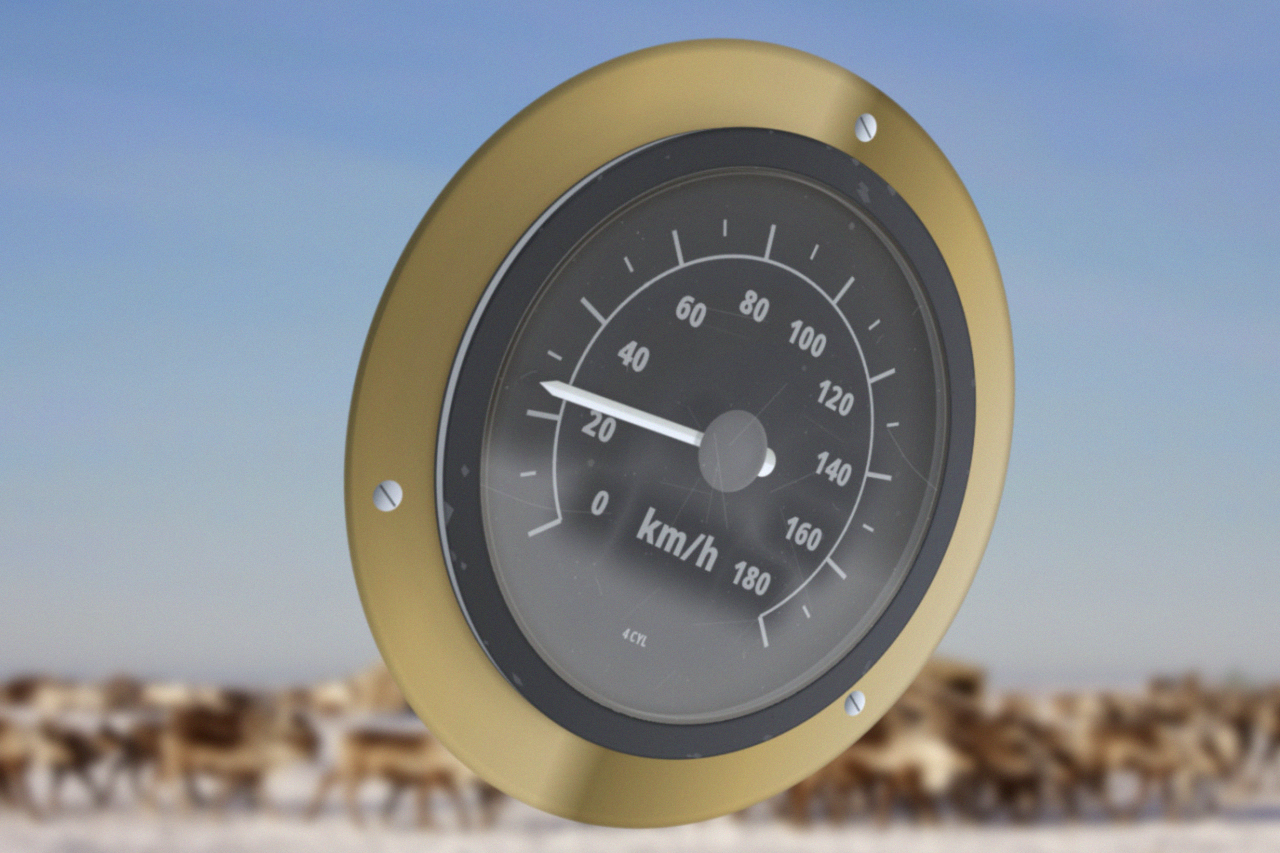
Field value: 25 km/h
